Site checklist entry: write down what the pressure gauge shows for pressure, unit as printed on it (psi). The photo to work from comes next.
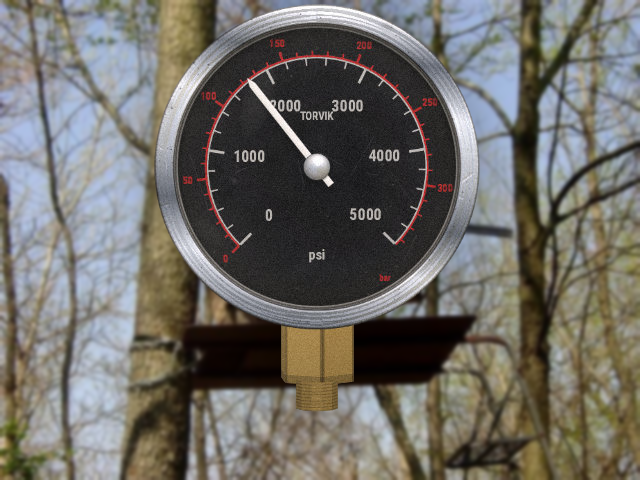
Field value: 1800 psi
